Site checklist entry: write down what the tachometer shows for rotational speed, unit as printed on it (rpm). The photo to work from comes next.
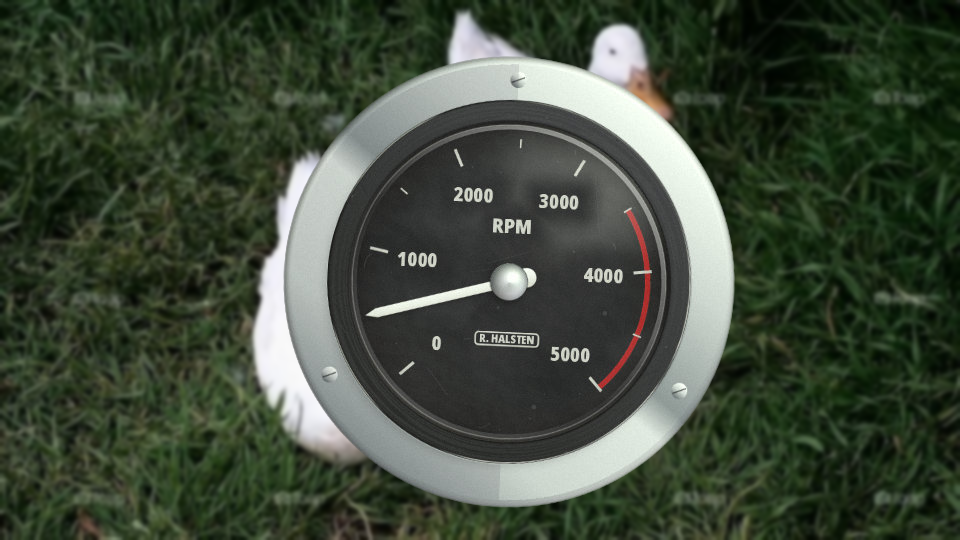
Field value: 500 rpm
